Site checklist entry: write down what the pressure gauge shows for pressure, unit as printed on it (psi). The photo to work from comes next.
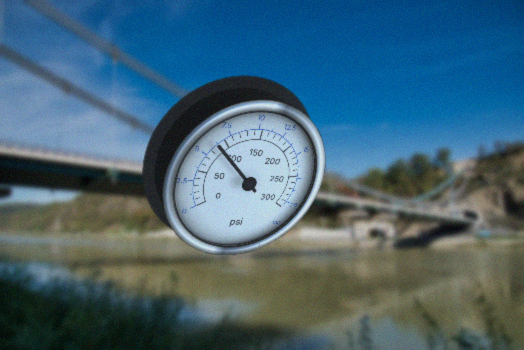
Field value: 90 psi
